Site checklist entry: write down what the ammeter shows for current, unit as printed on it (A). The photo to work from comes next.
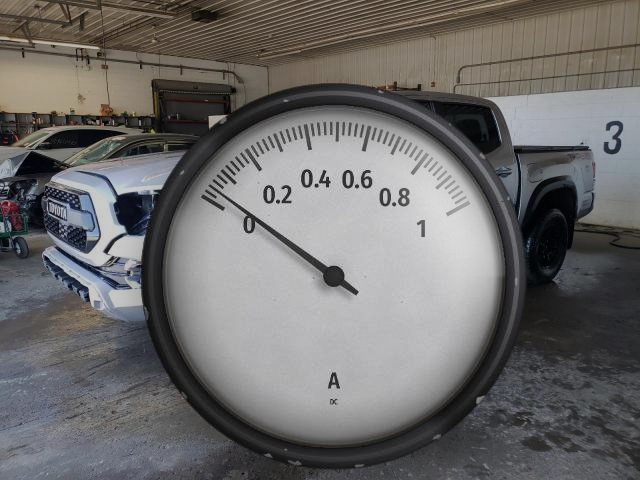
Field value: 0.04 A
